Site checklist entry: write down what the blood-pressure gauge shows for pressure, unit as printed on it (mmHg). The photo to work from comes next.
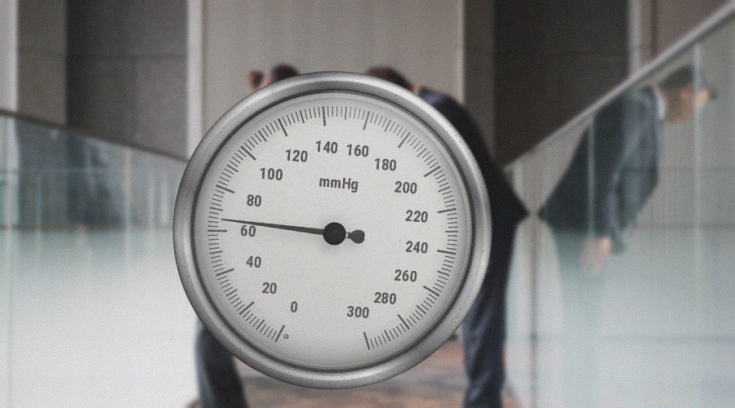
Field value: 66 mmHg
